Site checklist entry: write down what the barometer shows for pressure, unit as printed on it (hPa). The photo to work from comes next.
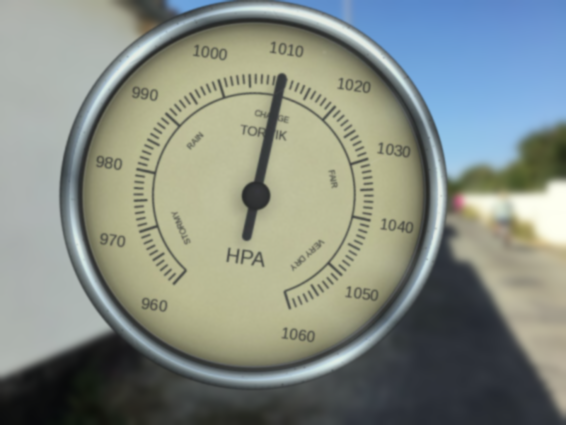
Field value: 1010 hPa
